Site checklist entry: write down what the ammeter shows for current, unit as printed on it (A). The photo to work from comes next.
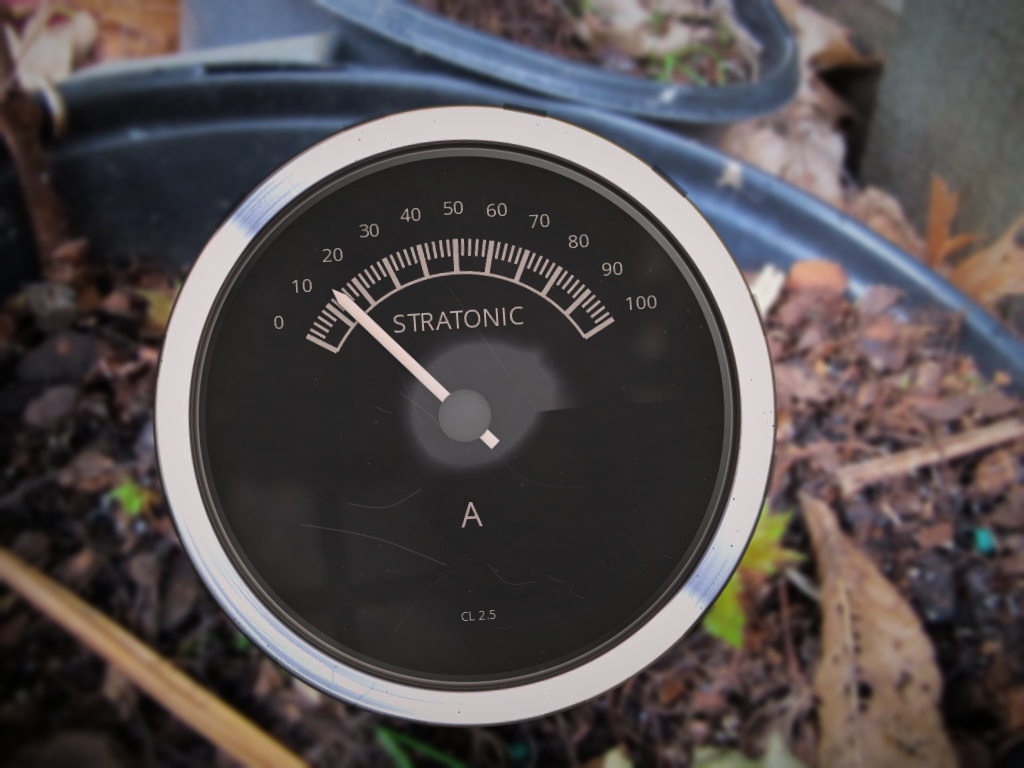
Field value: 14 A
